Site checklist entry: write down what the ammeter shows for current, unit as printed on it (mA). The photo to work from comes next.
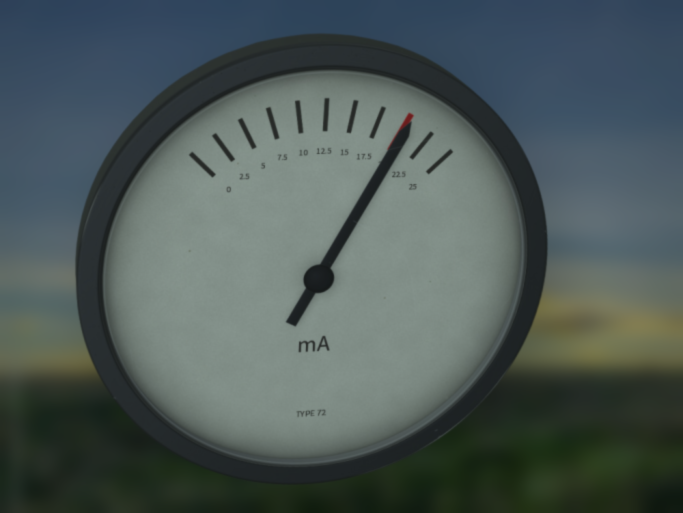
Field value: 20 mA
